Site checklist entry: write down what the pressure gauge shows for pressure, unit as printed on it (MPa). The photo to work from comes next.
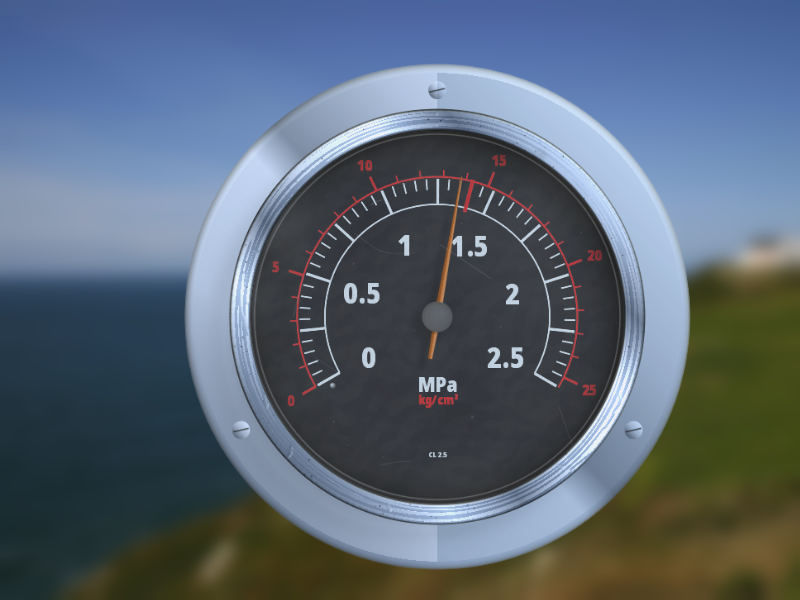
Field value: 1.35 MPa
